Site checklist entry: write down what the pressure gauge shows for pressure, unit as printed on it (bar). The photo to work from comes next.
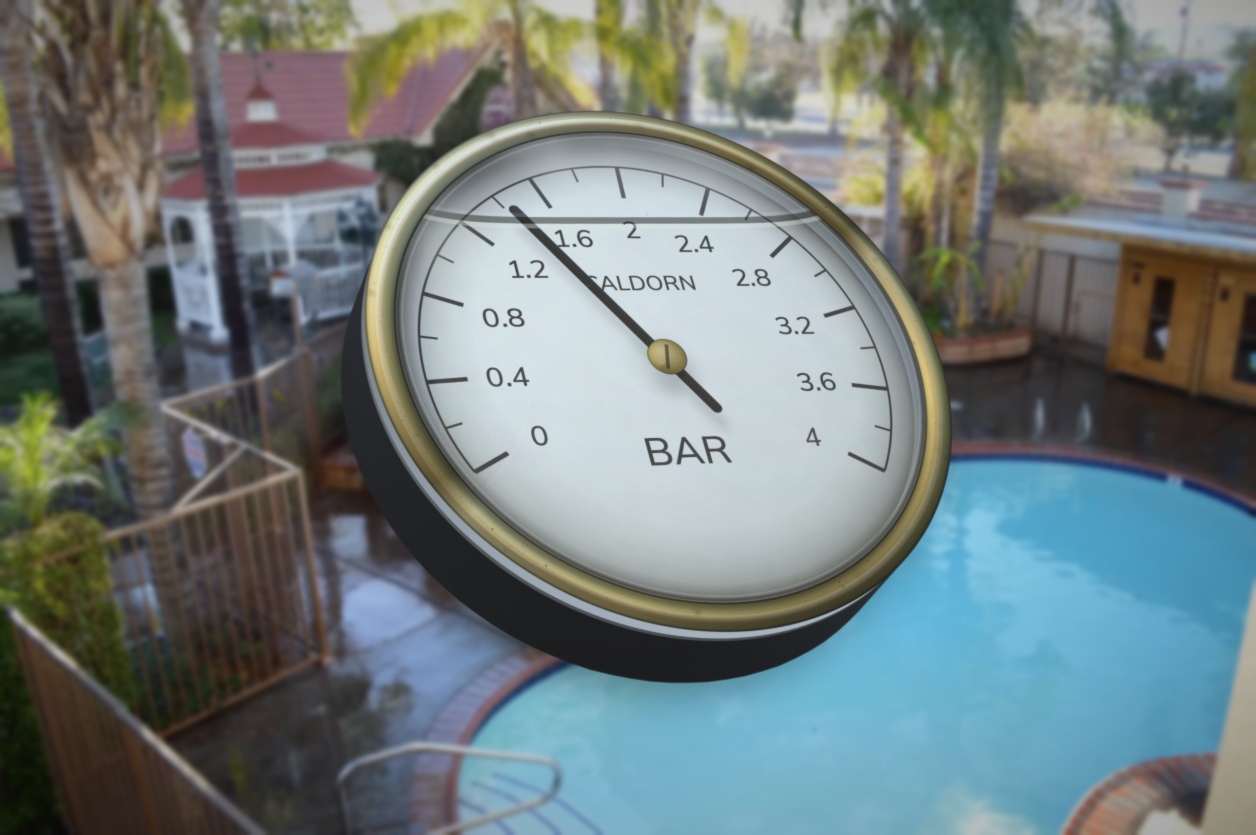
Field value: 1.4 bar
